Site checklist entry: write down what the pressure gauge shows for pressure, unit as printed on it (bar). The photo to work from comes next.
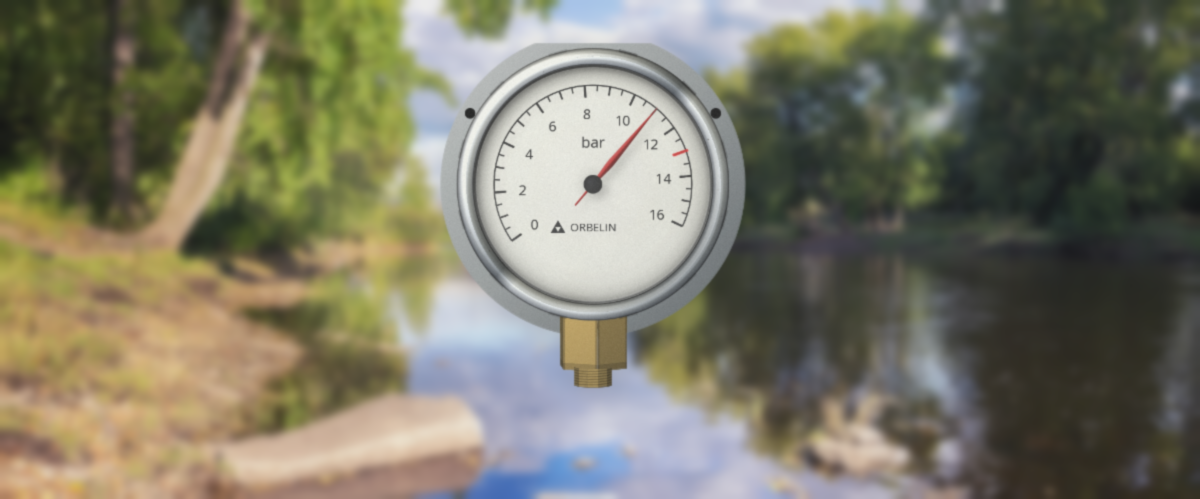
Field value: 11 bar
